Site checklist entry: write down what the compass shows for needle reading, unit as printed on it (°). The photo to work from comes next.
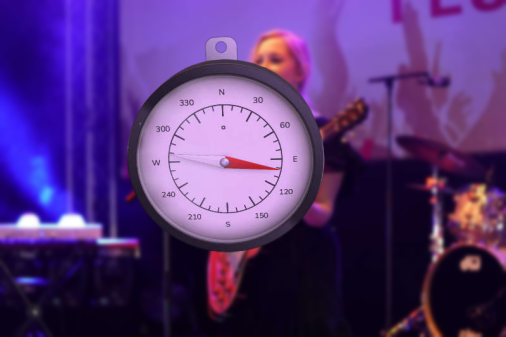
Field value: 100 °
